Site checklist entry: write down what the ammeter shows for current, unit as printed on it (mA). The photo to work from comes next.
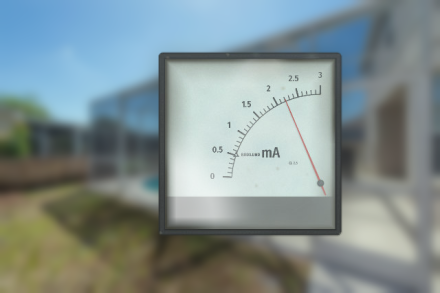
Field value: 2.2 mA
